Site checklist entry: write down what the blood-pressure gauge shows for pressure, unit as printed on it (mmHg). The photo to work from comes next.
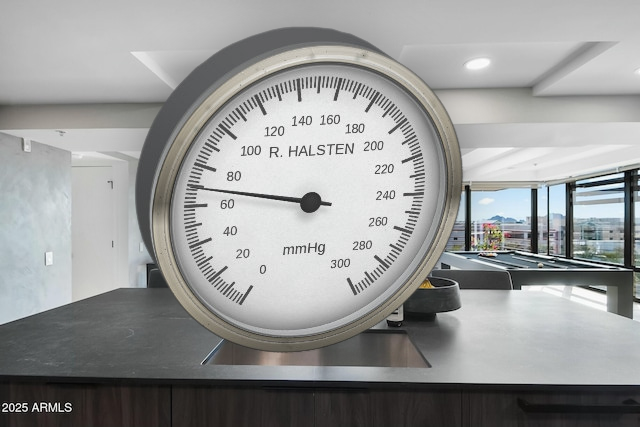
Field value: 70 mmHg
